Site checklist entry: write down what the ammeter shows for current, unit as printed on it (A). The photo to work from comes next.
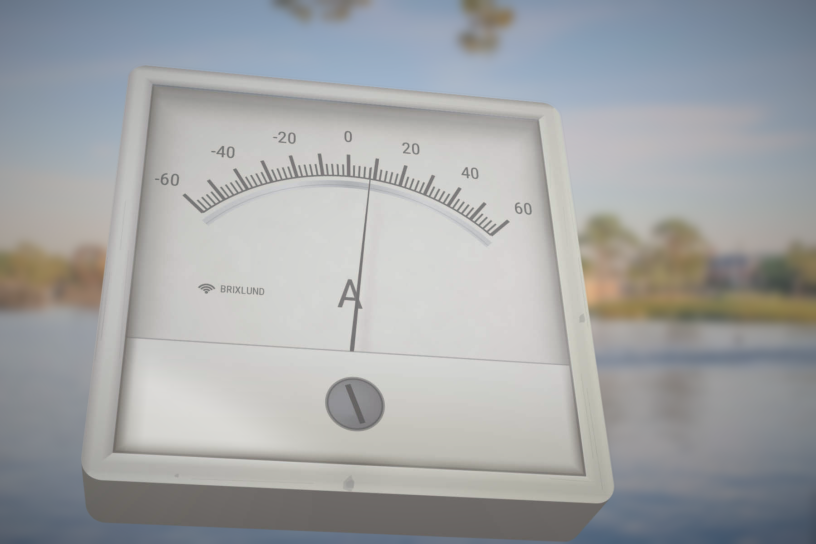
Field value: 8 A
